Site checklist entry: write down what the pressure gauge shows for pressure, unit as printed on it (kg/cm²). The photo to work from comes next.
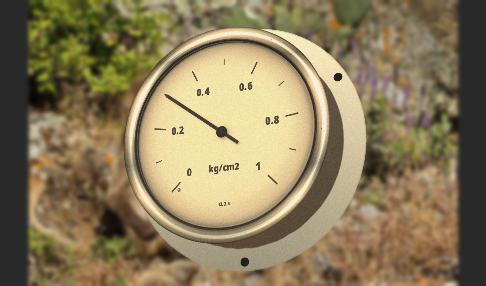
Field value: 0.3 kg/cm²
